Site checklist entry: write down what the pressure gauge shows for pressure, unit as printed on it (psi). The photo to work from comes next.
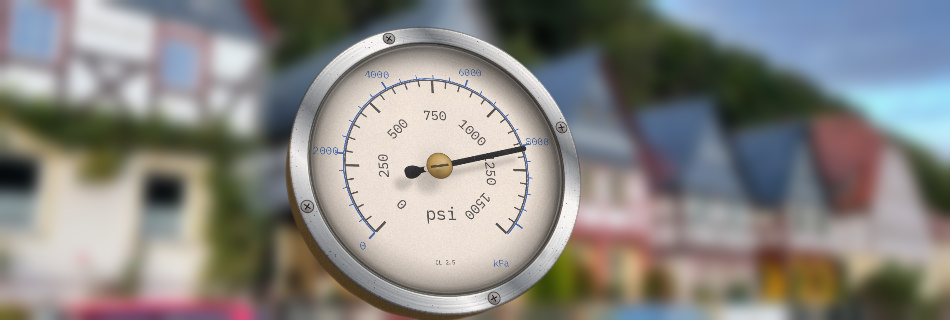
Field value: 1175 psi
